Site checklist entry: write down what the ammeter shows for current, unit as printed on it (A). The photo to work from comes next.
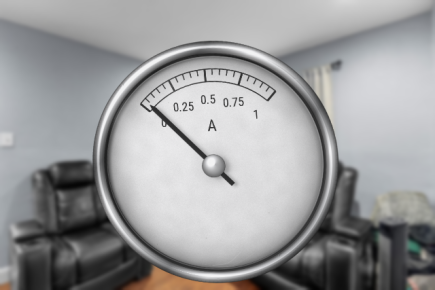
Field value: 0.05 A
